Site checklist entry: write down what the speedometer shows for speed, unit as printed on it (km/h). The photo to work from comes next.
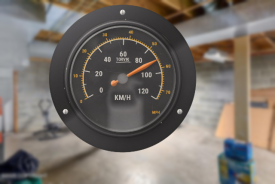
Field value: 90 km/h
